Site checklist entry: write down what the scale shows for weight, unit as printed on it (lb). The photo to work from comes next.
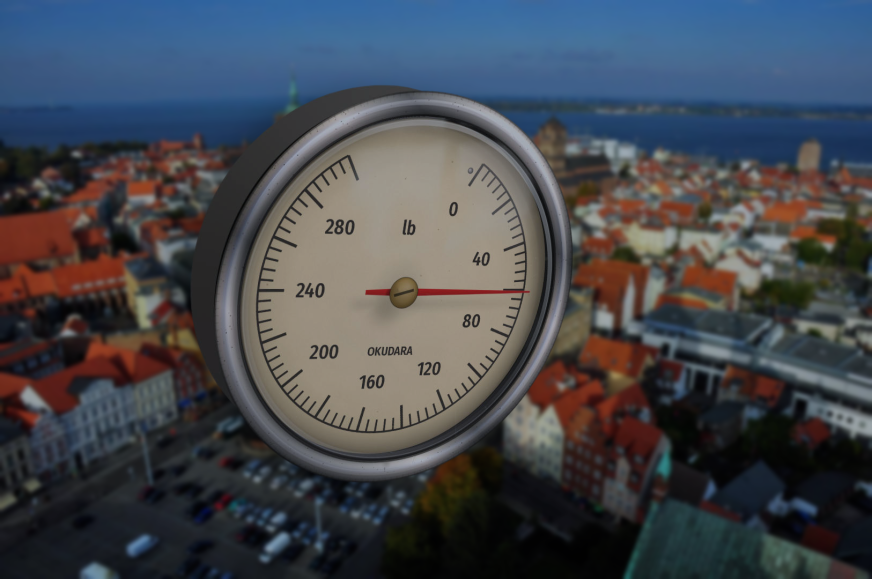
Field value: 60 lb
